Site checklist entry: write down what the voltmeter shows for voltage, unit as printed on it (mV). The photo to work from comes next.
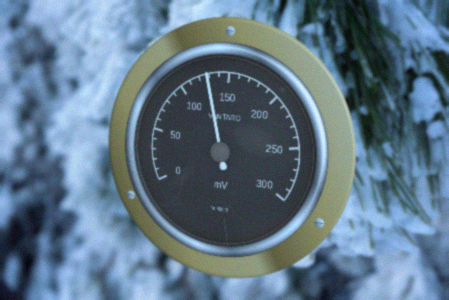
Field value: 130 mV
